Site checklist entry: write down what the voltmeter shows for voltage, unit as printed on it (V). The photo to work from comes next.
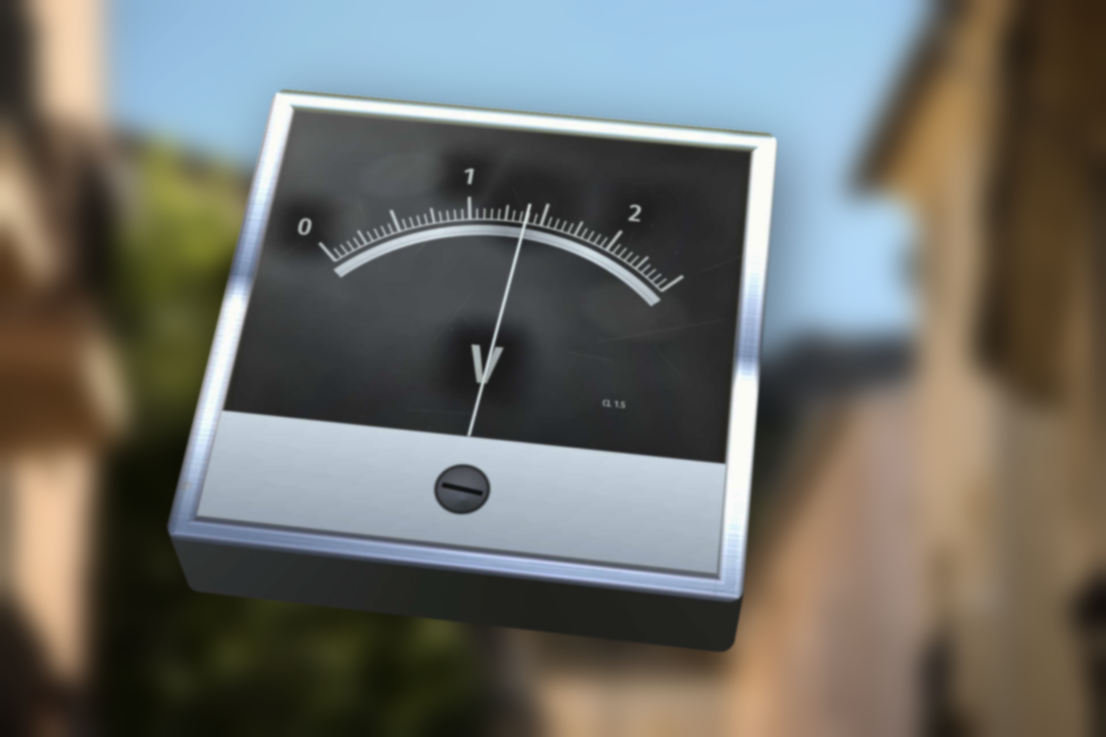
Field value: 1.4 V
